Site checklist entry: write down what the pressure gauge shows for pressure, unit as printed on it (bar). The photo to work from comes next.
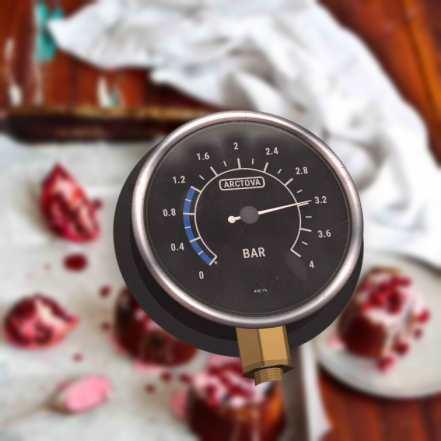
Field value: 3.2 bar
